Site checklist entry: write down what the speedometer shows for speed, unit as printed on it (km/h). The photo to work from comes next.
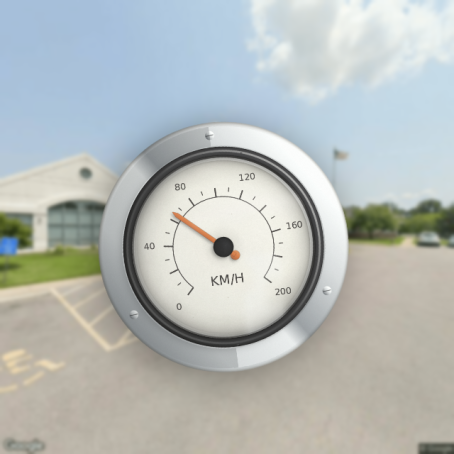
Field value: 65 km/h
